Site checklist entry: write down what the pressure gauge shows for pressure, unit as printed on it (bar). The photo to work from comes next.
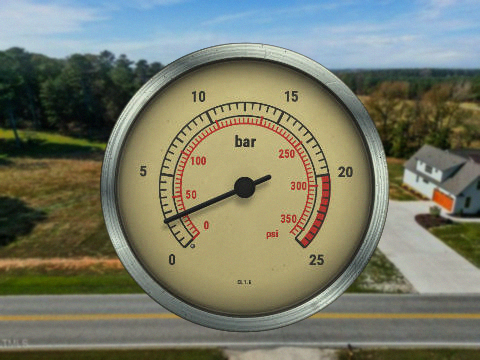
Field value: 2 bar
